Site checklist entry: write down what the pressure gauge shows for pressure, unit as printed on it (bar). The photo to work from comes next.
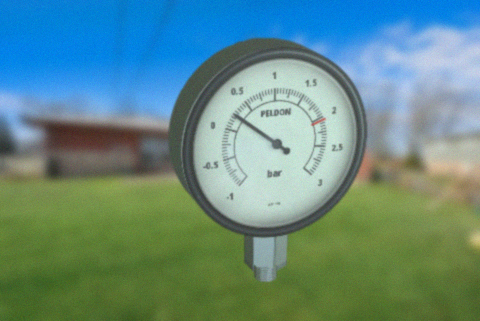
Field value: 0.25 bar
